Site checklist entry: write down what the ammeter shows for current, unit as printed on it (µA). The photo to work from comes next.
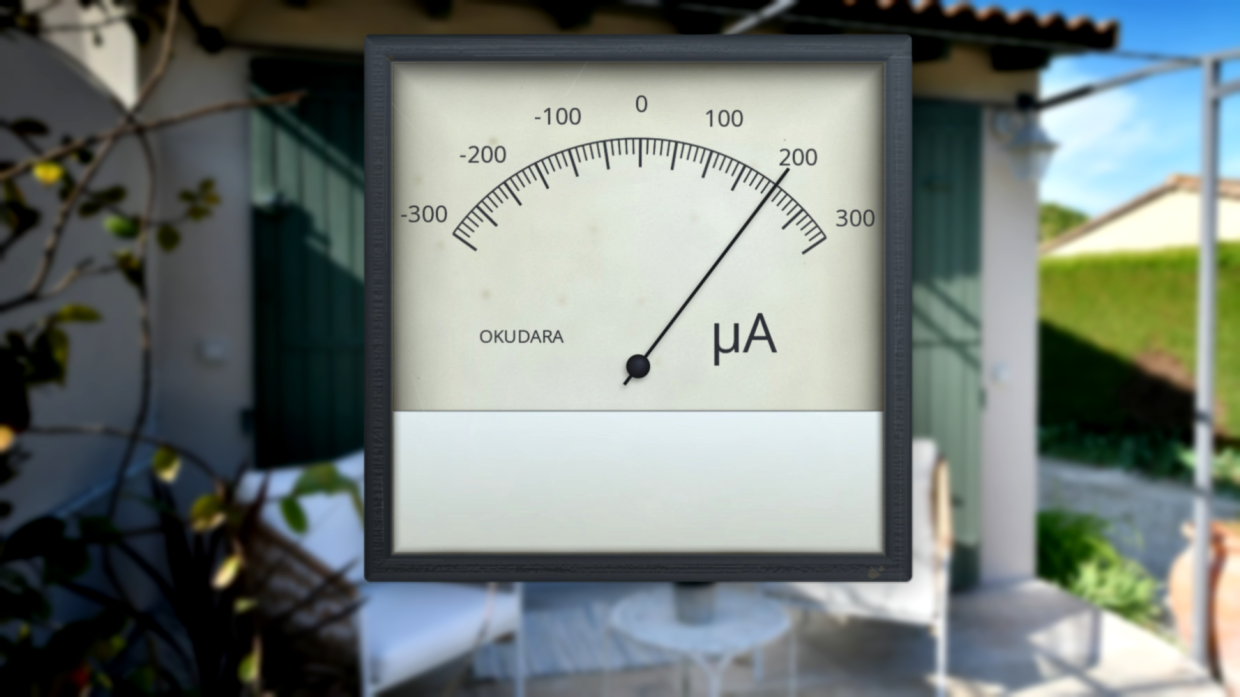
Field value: 200 µA
